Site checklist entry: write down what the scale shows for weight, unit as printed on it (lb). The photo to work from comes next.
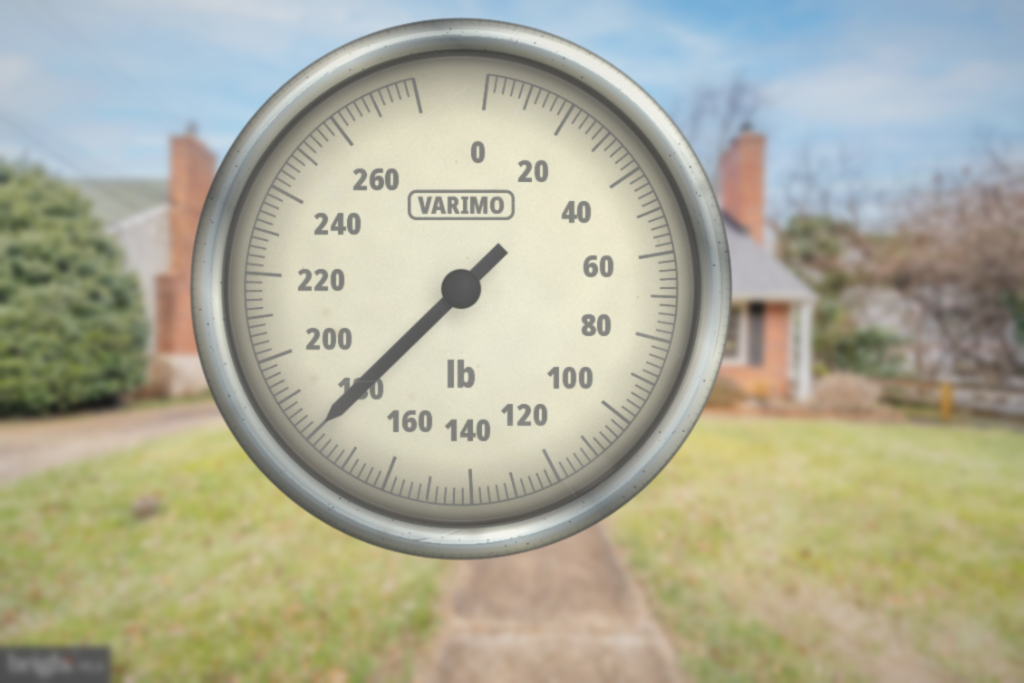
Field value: 180 lb
